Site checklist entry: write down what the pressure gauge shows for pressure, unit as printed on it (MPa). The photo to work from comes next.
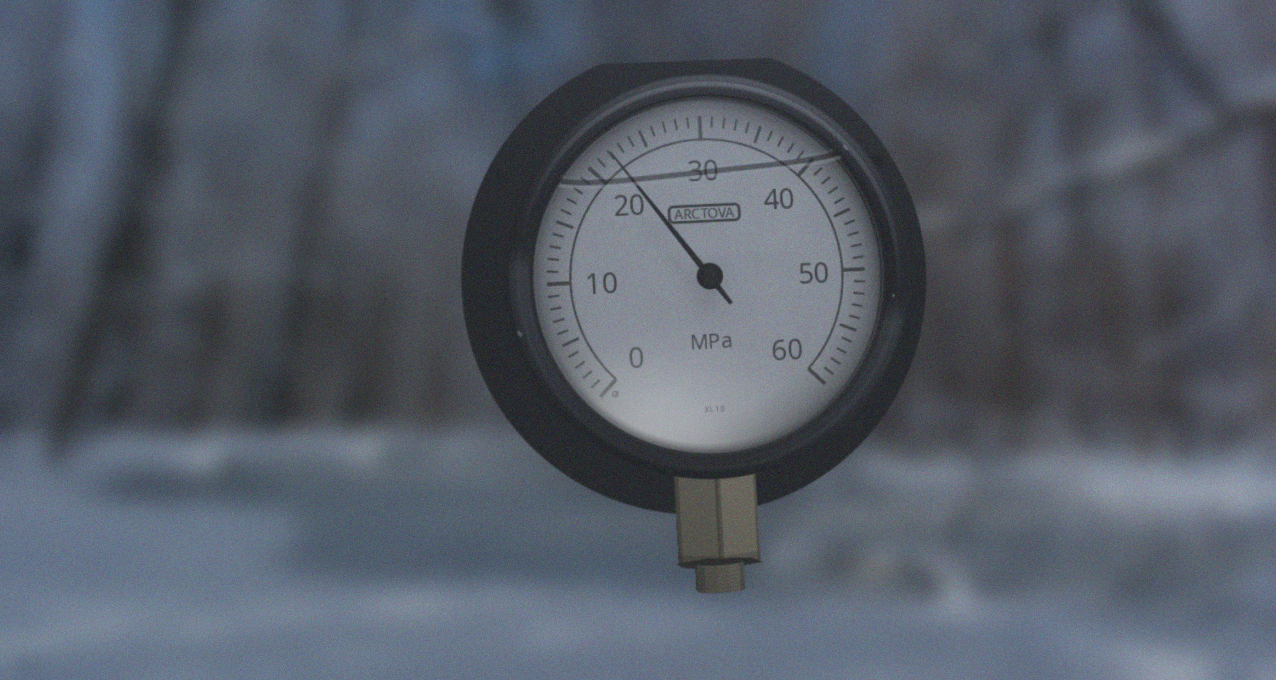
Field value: 22 MPa
